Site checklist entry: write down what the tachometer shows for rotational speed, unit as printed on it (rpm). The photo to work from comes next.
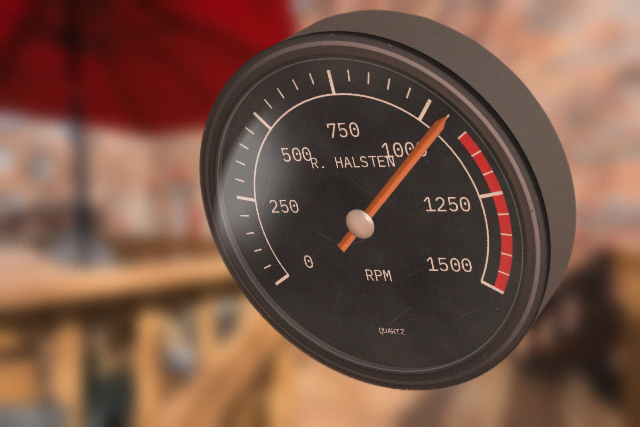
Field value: 1050 rpm
